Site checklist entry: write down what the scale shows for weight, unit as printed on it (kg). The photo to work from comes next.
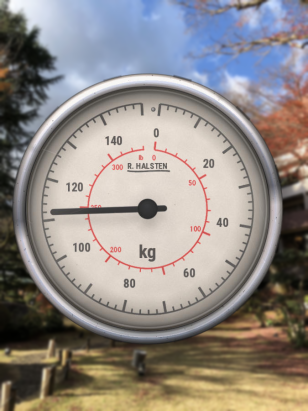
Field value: 112 kg
